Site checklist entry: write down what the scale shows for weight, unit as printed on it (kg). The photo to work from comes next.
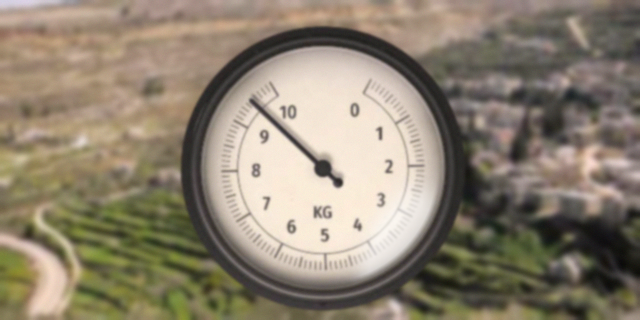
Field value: 9.5 kg
